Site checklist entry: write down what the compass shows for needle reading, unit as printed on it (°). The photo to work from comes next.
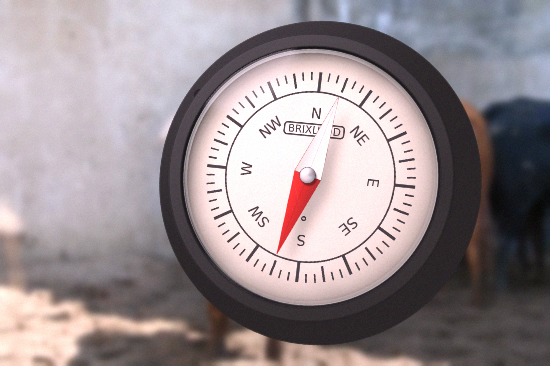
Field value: 195 °
